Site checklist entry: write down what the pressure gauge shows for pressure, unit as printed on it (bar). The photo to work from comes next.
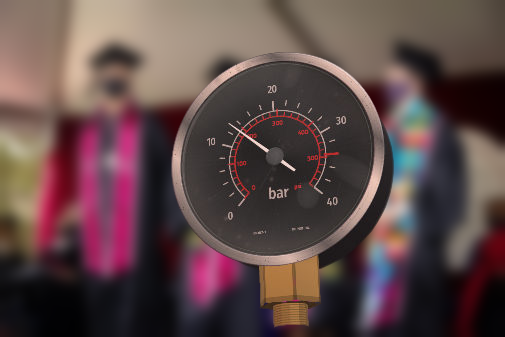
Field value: 13 bar
